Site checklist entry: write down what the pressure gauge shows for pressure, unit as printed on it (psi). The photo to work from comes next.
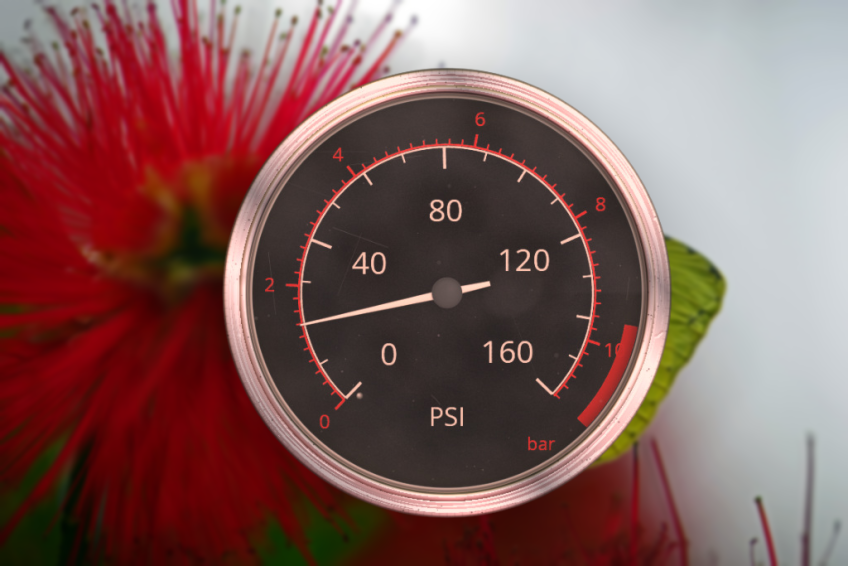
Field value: 20 psi
